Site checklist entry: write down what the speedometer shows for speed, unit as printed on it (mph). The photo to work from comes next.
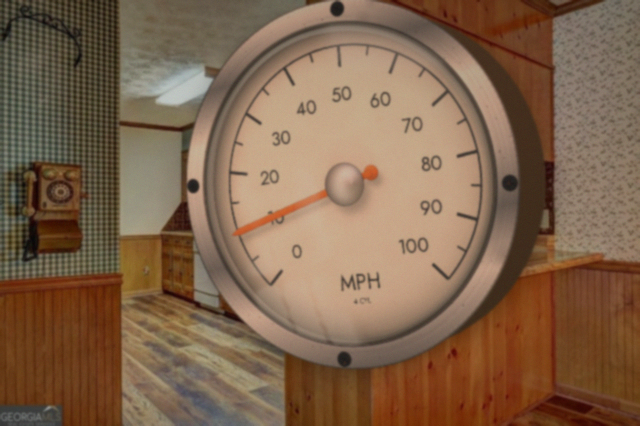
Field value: 10 mph
